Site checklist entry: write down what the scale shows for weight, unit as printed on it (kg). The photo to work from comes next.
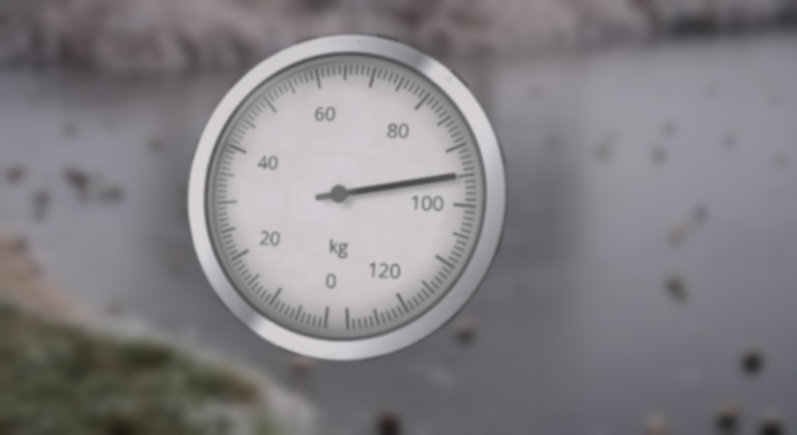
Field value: 95 kg
